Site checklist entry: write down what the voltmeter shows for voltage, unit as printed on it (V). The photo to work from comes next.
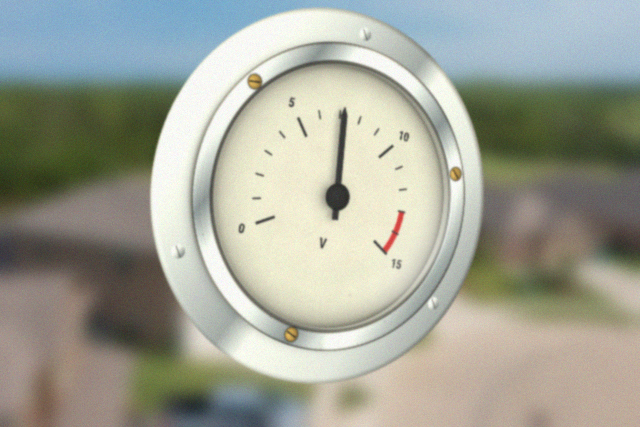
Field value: 7 V
